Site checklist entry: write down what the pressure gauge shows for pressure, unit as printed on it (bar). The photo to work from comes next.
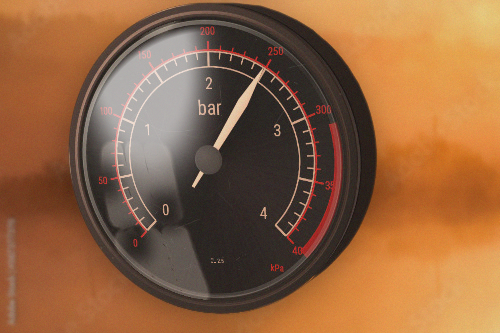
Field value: 2.5 bar
